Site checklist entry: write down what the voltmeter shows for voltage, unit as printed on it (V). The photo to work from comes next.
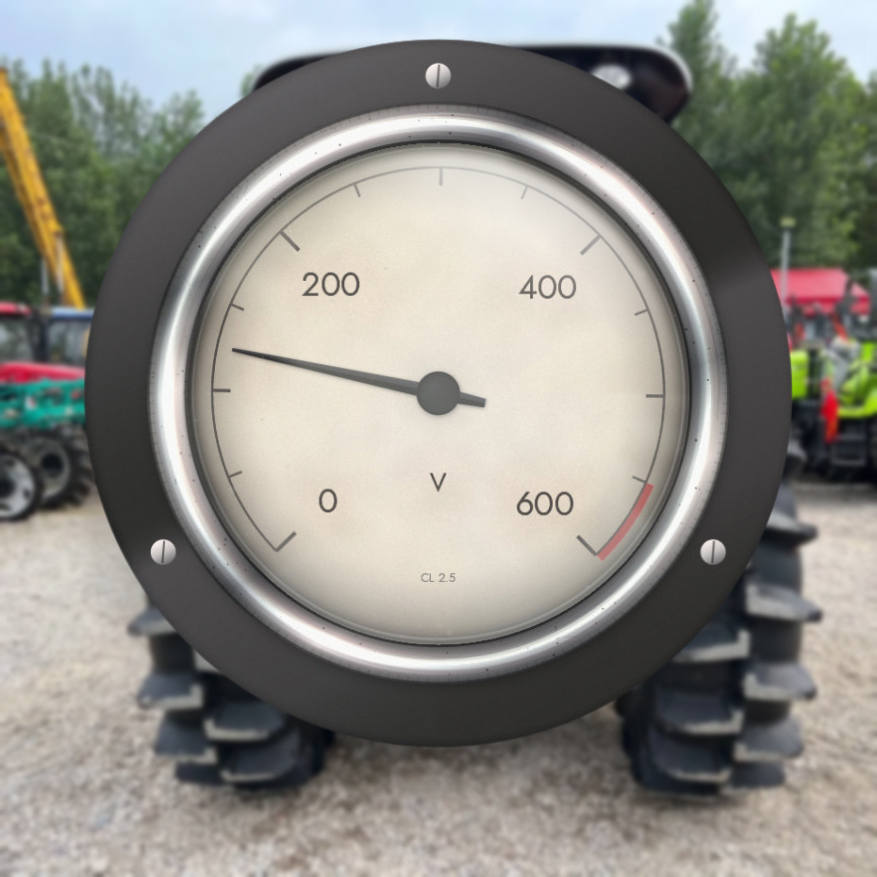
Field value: 125 V
